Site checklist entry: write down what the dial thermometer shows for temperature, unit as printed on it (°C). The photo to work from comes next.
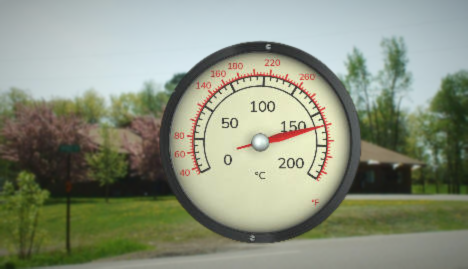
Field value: 160 °C
